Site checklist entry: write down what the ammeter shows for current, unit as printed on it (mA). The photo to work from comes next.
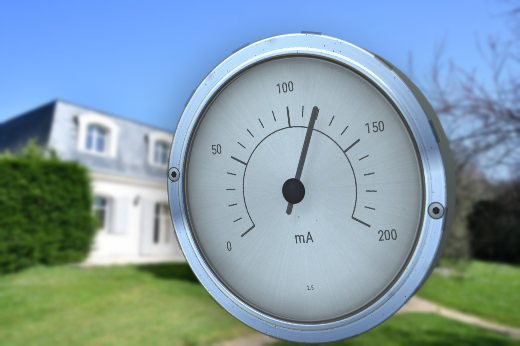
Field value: 120 mA
